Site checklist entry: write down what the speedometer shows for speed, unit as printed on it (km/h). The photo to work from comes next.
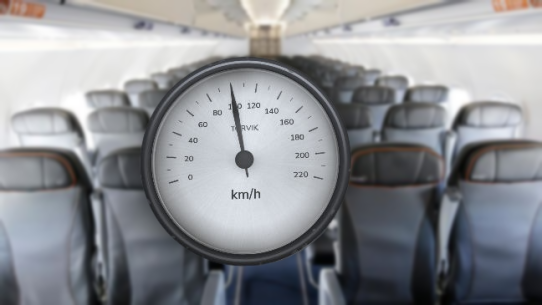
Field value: 100 km/h
